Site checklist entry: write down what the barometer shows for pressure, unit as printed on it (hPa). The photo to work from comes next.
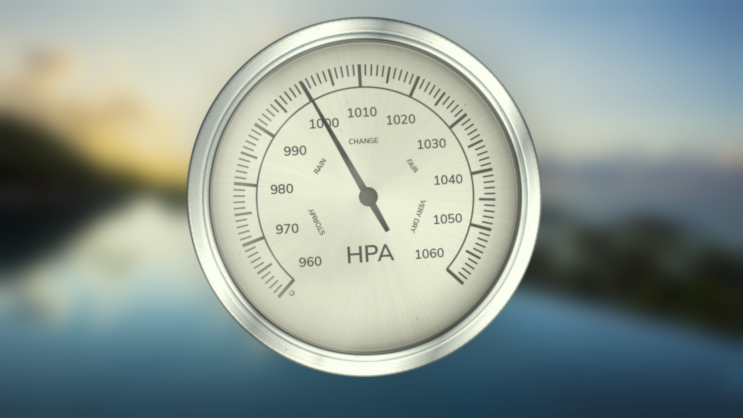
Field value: 1000 hPa
